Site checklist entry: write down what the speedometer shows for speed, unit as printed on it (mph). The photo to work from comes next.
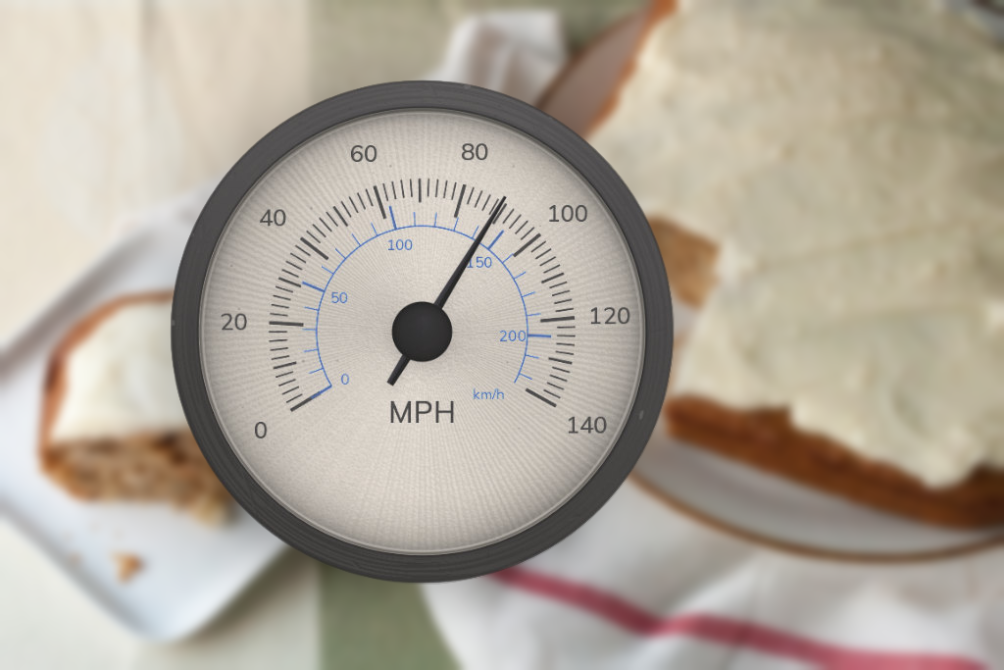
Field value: 89 mph
